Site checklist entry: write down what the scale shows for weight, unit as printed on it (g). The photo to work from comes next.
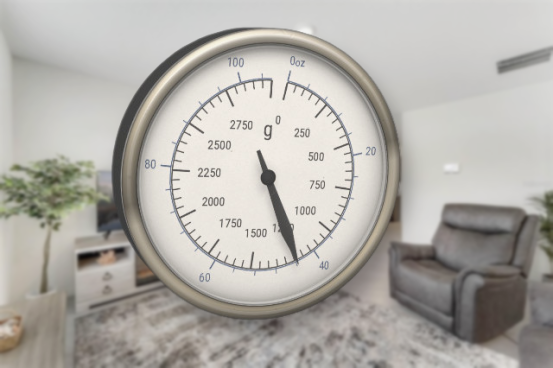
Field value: 1250 g
